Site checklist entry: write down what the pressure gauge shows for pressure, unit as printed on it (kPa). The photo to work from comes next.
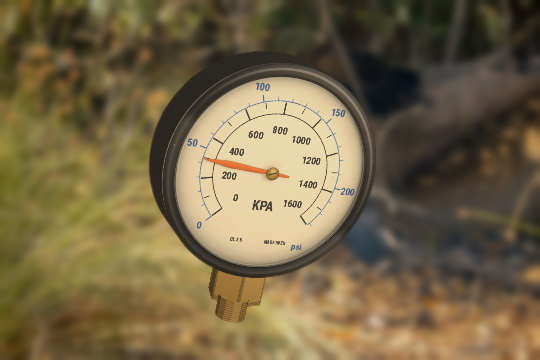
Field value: 300 kPa
